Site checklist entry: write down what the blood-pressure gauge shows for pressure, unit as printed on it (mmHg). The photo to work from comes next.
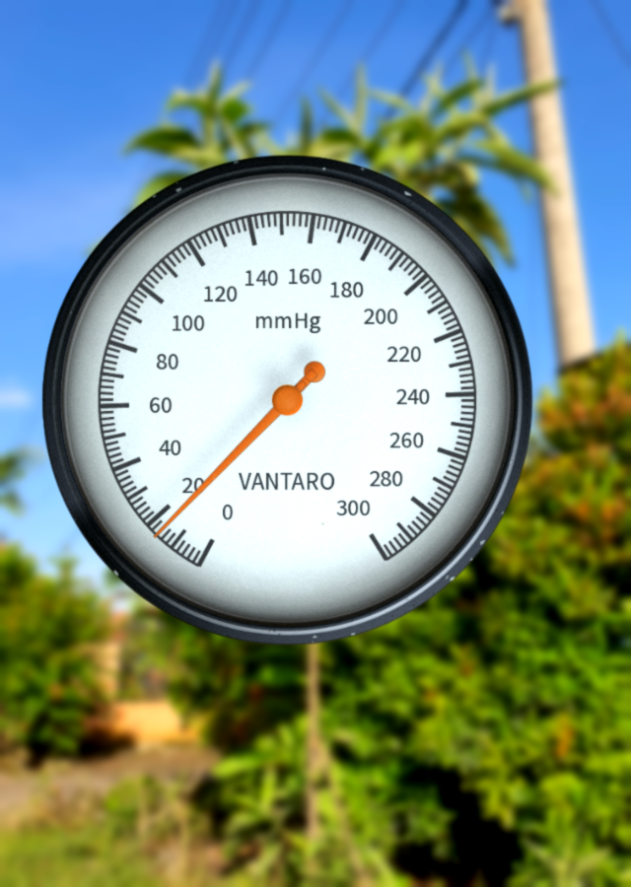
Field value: 16 mmHg
